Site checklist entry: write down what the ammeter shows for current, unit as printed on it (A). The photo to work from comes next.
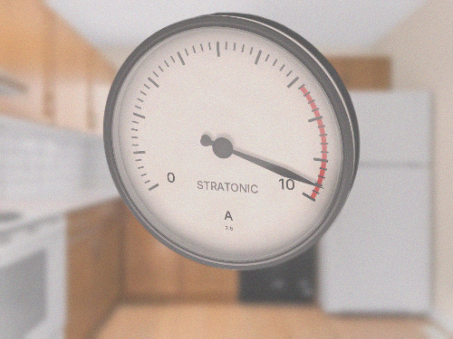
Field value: 9.6 A
